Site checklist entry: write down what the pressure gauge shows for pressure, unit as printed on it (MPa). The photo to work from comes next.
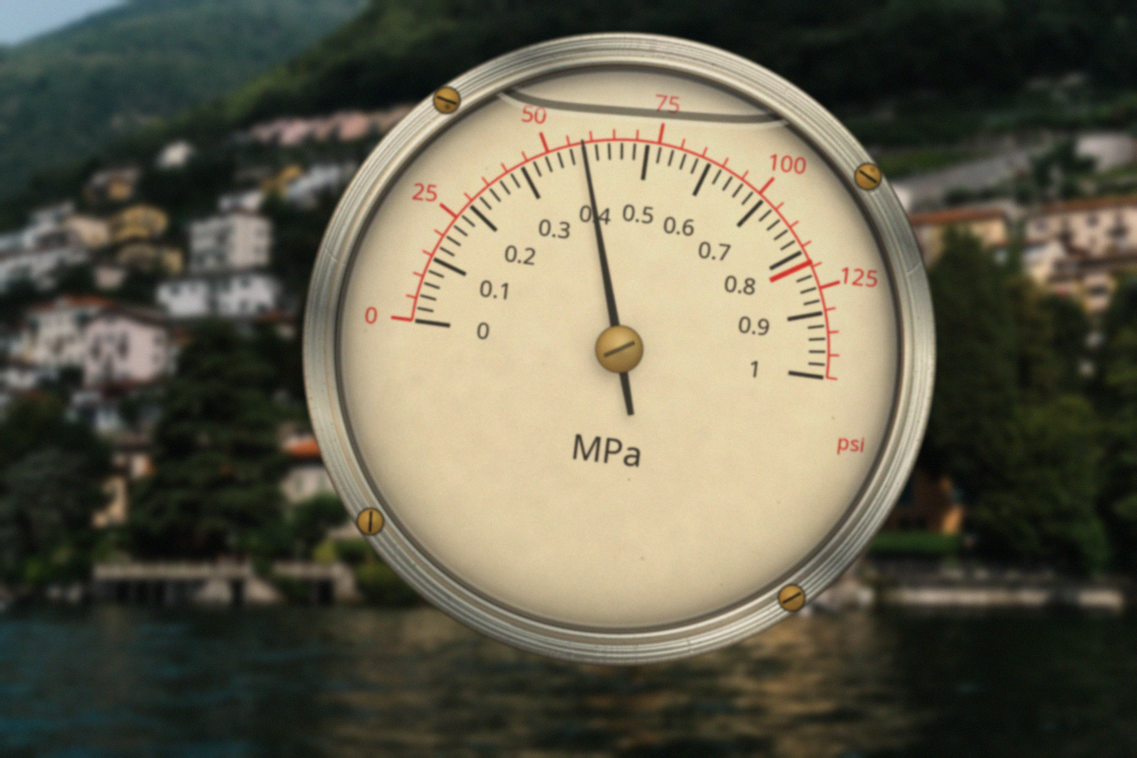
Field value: 0.4 MPa
